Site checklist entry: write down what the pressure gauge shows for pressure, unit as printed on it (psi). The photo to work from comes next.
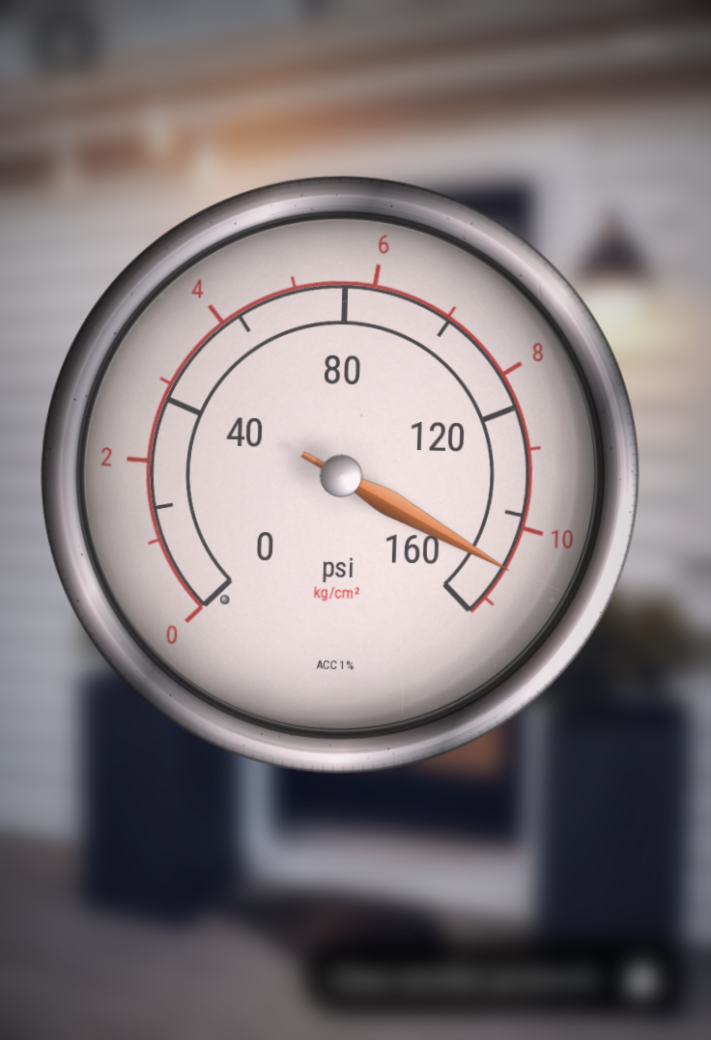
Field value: 150 psi
